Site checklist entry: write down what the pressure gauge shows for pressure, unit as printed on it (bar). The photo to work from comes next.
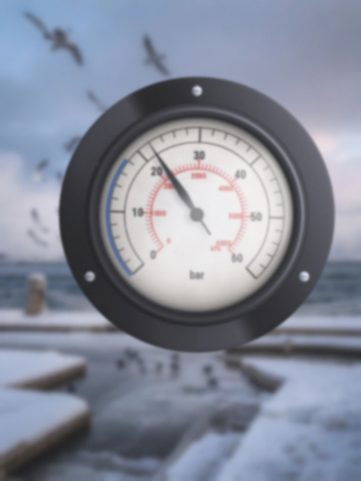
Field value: 22 bar
